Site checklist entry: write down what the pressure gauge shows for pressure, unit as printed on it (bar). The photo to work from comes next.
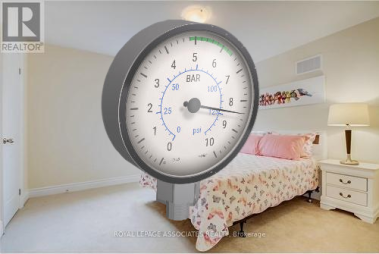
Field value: 8.4 bar
